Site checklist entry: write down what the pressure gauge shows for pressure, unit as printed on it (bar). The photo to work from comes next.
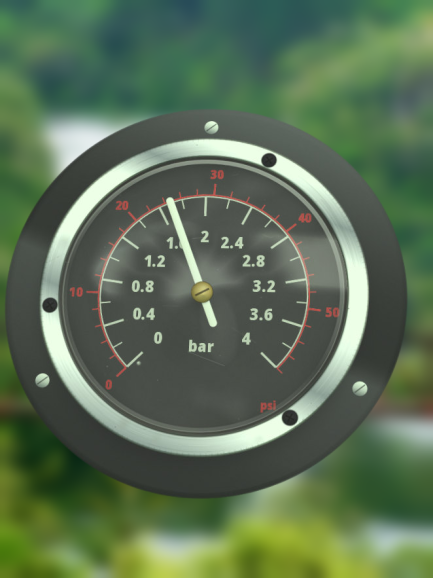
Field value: 1.7 bar
